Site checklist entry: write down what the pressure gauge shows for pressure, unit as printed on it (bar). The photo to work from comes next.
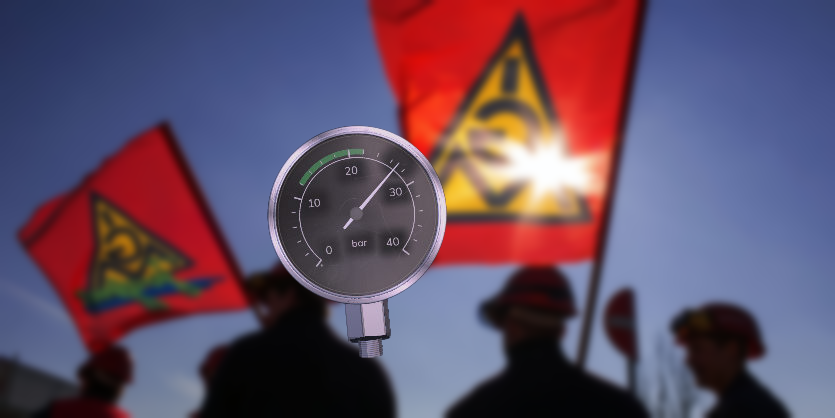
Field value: 27 bar
